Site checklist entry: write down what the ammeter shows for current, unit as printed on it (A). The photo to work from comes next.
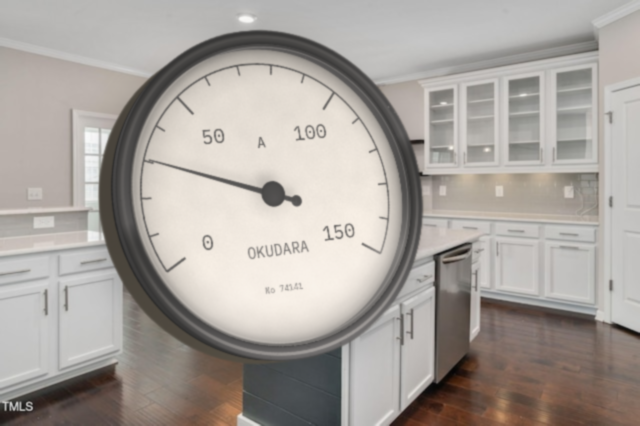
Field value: 30 A
